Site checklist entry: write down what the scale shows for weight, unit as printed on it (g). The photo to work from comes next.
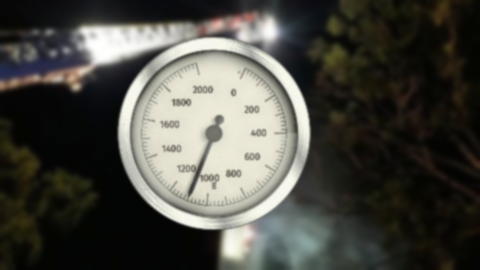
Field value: 1100 g
